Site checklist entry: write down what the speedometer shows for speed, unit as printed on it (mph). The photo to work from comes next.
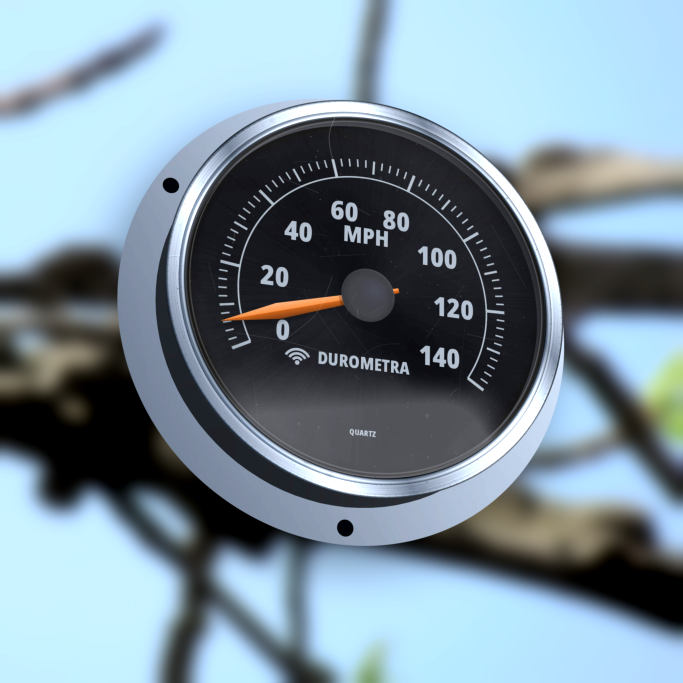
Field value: 6 mph
